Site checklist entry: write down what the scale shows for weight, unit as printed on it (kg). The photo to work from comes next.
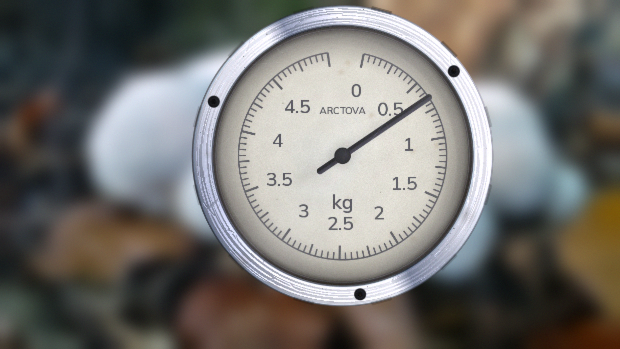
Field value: 0.65 kg
